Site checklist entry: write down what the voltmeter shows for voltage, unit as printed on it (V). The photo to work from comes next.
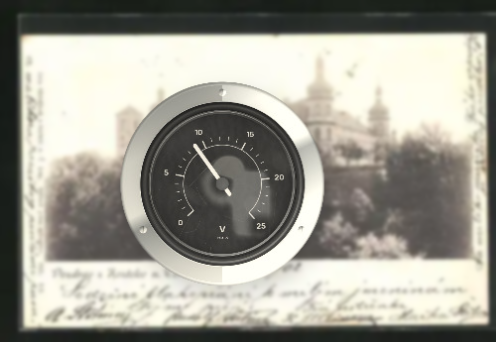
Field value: 9 V
